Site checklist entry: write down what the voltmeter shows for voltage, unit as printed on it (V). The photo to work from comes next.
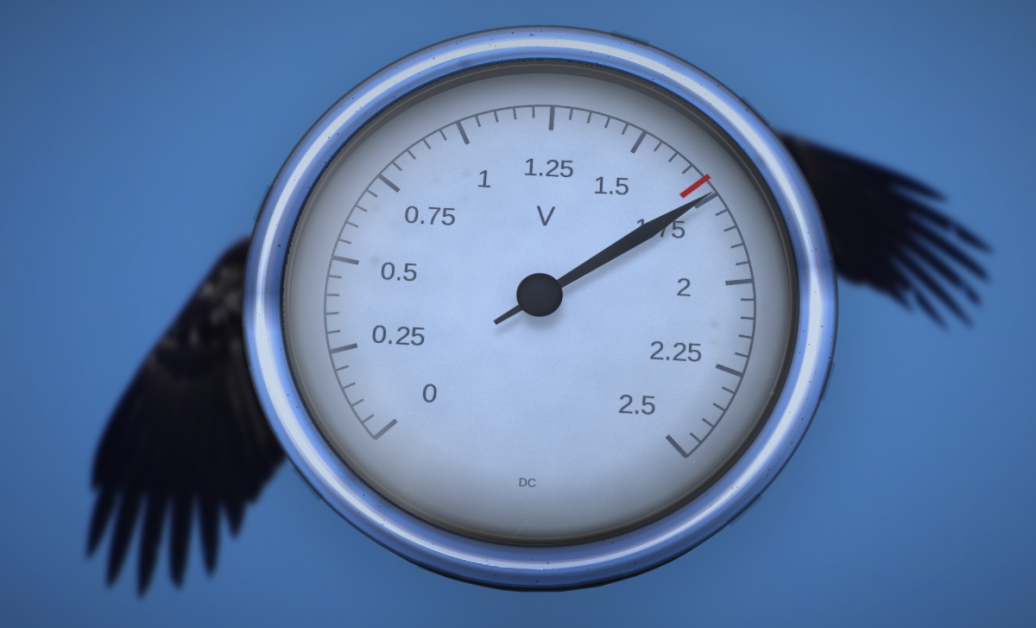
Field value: 1.75 V
